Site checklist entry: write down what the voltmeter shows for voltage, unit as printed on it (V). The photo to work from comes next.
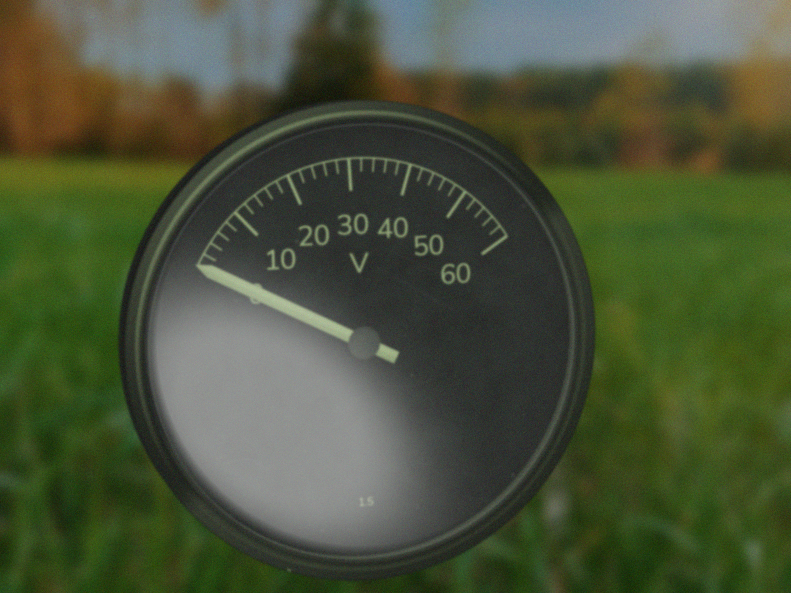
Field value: 0 V
